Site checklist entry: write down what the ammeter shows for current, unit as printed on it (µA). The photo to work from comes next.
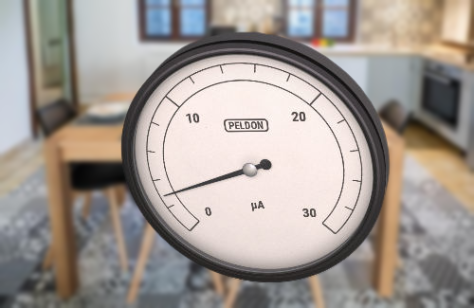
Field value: 3 µA
